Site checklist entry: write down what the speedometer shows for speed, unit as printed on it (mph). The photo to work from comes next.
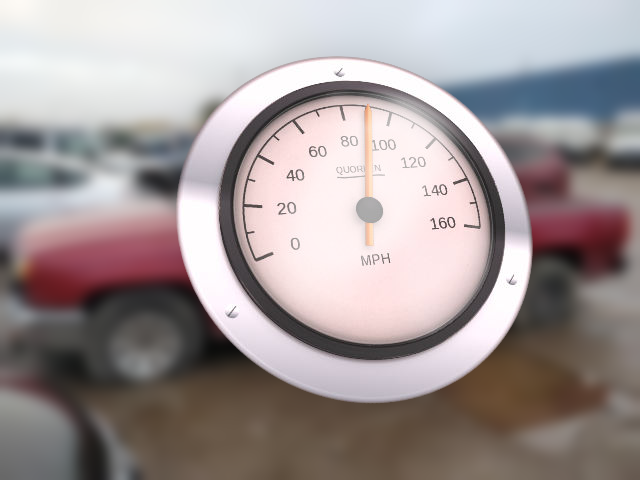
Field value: 90 mph
